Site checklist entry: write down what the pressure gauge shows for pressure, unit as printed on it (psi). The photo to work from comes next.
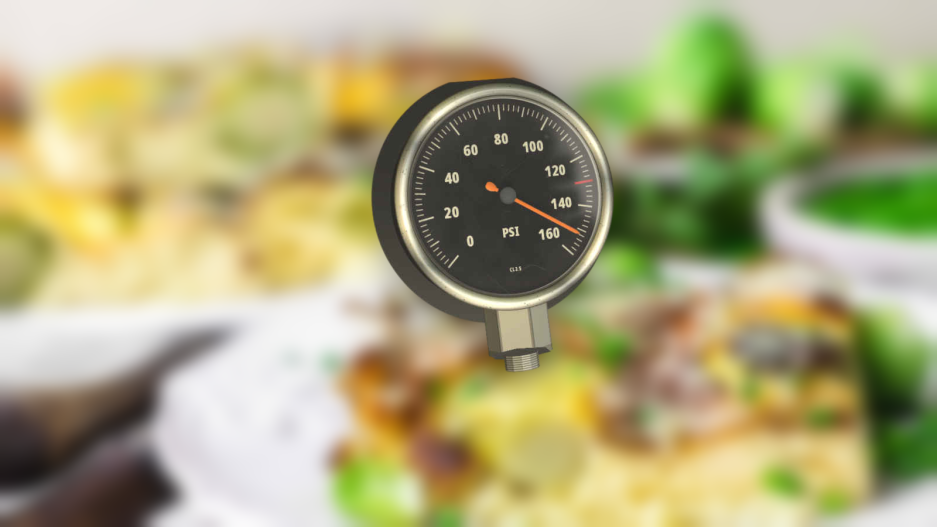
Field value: 152 psi
